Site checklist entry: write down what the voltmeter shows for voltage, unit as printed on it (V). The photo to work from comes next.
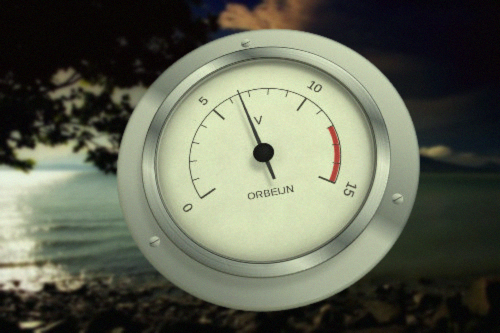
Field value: 6.5 V
